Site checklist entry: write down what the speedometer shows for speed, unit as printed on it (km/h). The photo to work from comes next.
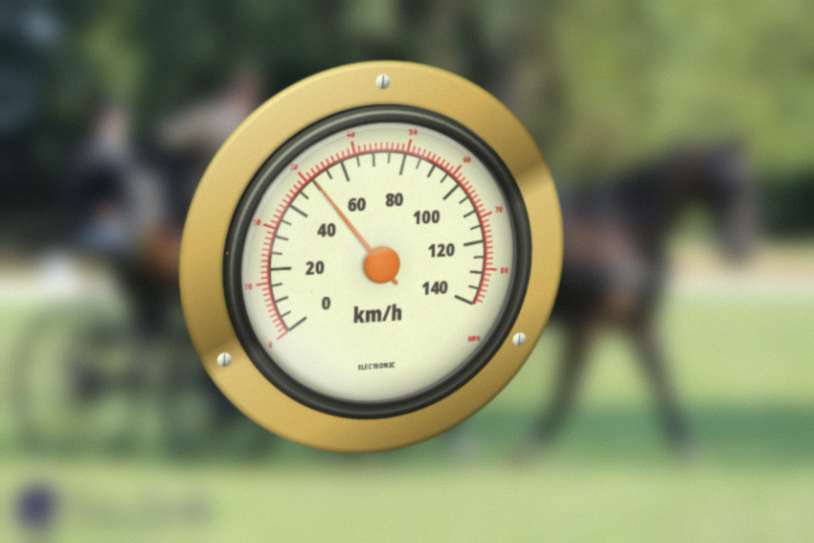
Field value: 50 km/h
